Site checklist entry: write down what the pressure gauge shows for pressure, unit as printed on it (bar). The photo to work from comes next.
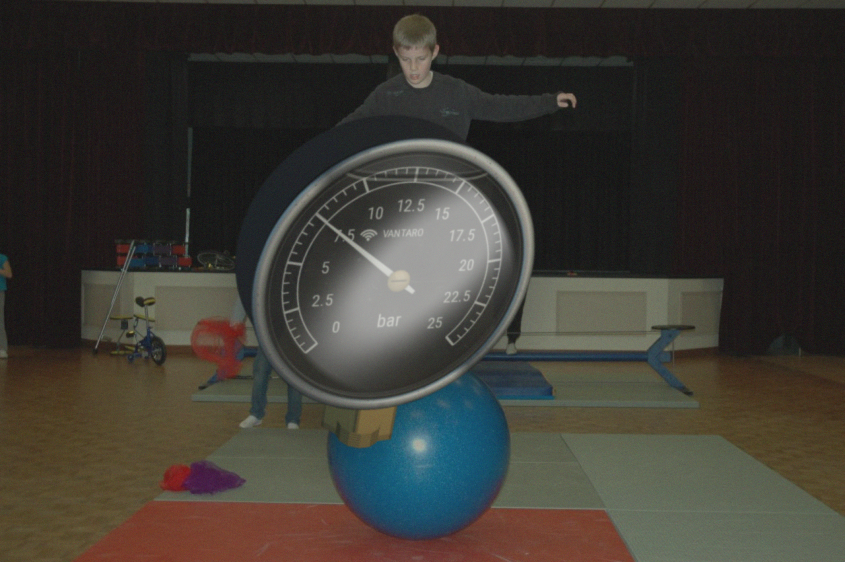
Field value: 7.5 bar
